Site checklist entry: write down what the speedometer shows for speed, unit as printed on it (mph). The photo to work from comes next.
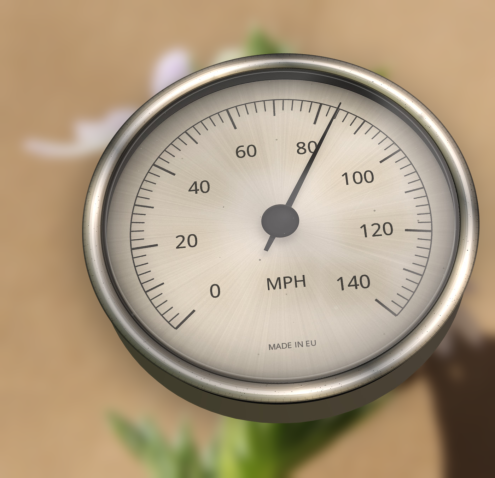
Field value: 84 mph
